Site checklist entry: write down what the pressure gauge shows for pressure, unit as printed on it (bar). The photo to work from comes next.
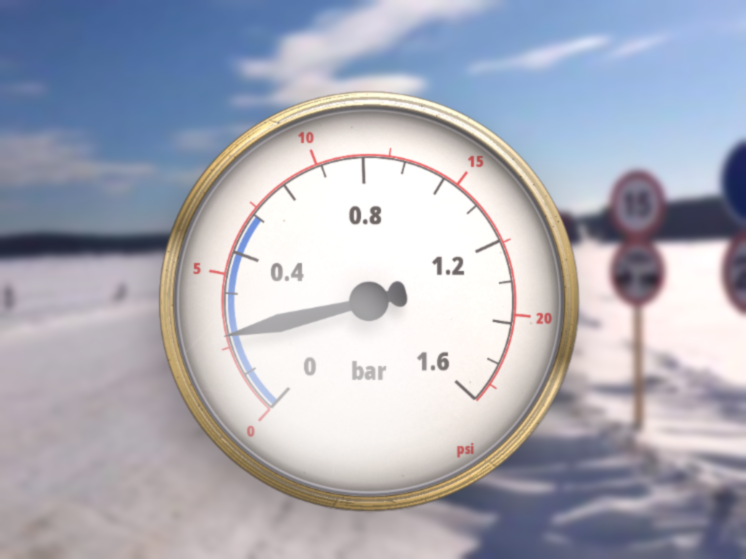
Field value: 0.2 bar
